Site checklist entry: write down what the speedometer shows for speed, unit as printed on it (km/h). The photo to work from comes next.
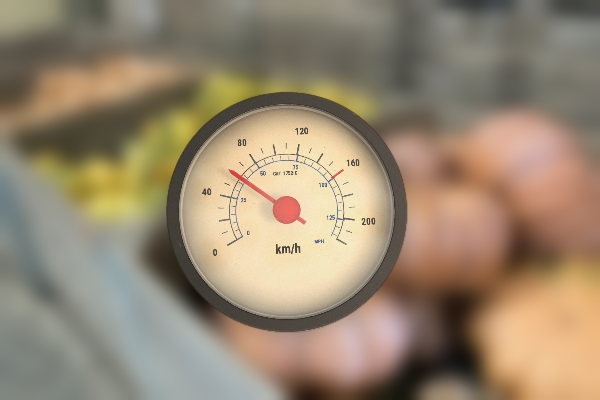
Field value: 60 km/h
